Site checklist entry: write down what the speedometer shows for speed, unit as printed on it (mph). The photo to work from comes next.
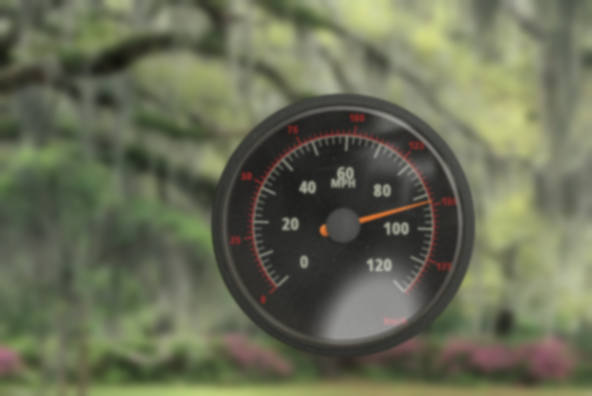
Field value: 92 mph
